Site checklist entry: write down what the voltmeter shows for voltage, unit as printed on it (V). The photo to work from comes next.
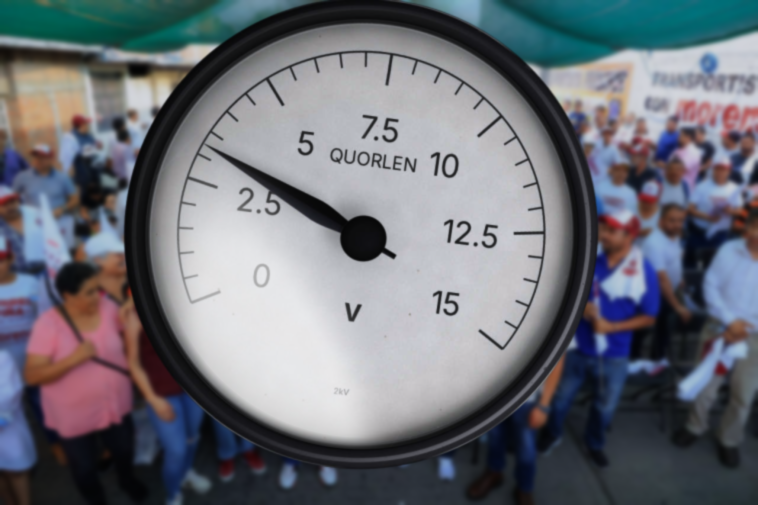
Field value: 3.25 V
